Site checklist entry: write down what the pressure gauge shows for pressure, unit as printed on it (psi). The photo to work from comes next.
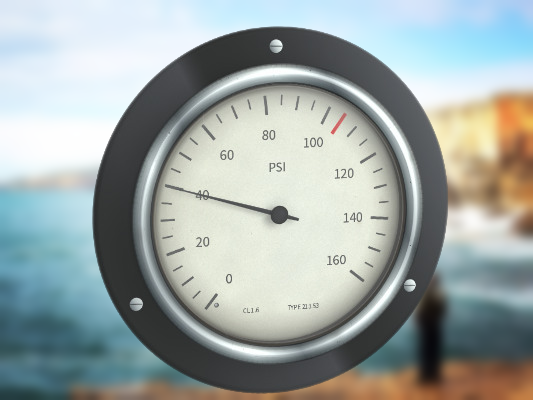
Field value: 40 psi
